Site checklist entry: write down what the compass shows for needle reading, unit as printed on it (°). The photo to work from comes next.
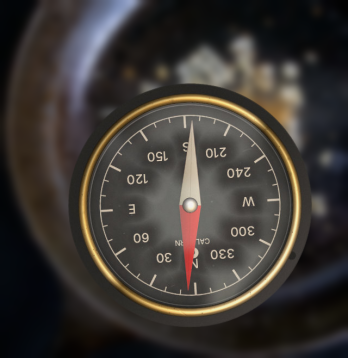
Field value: 5 °
